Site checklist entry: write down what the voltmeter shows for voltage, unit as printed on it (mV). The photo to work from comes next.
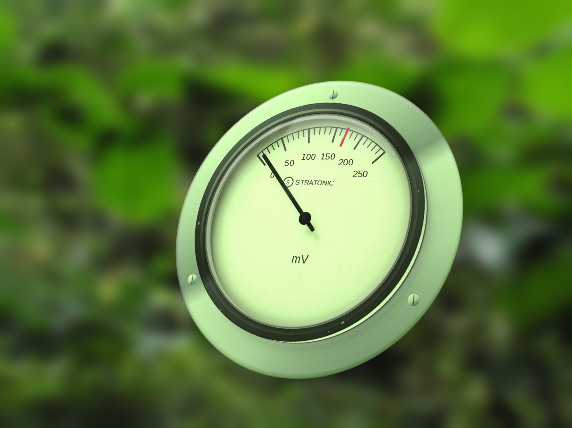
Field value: 10 mV
